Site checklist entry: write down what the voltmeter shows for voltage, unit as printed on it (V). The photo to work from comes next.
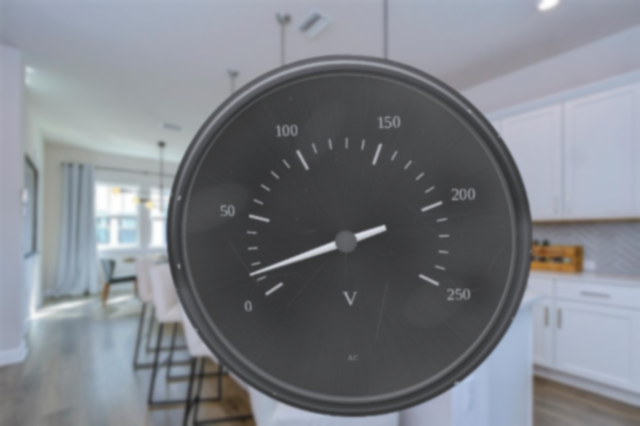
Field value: 15 V
